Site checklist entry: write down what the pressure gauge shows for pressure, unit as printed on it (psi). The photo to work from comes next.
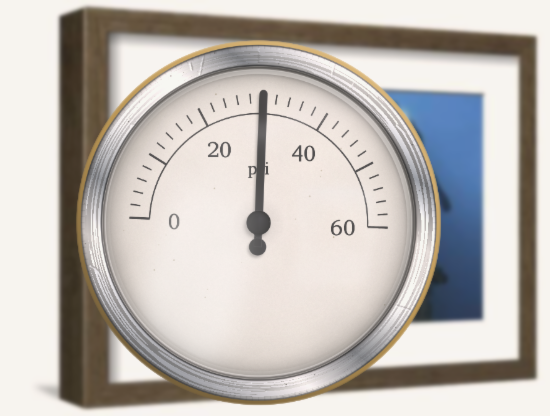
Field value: 30 psi
